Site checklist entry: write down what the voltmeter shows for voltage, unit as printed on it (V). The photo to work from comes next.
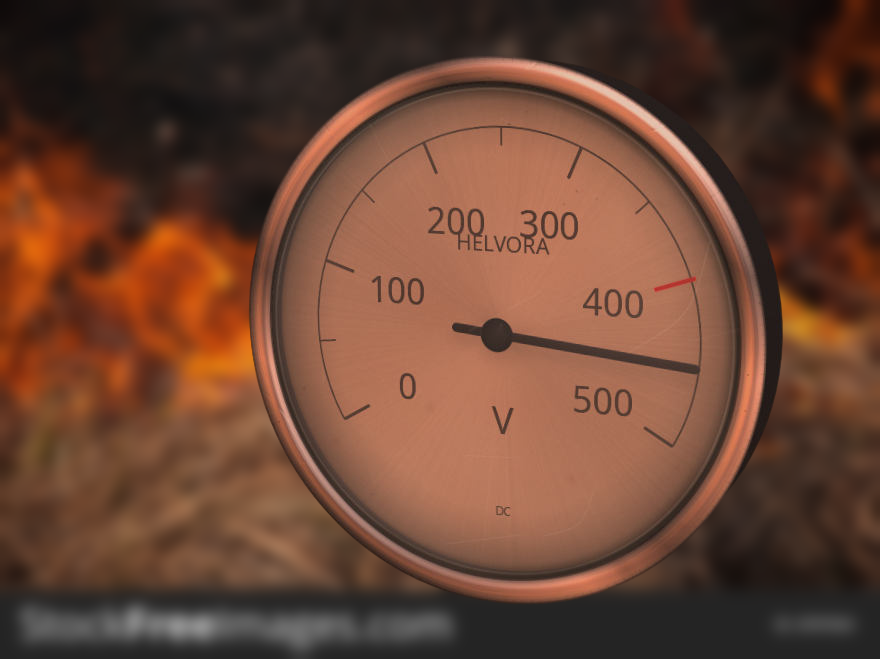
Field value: 450 V
